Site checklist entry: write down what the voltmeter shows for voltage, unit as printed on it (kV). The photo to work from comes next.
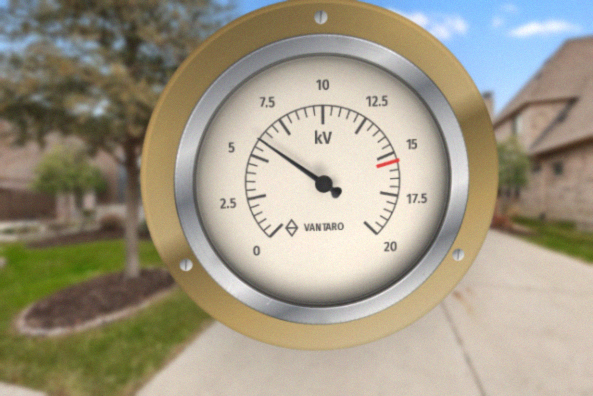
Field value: 6 kV
